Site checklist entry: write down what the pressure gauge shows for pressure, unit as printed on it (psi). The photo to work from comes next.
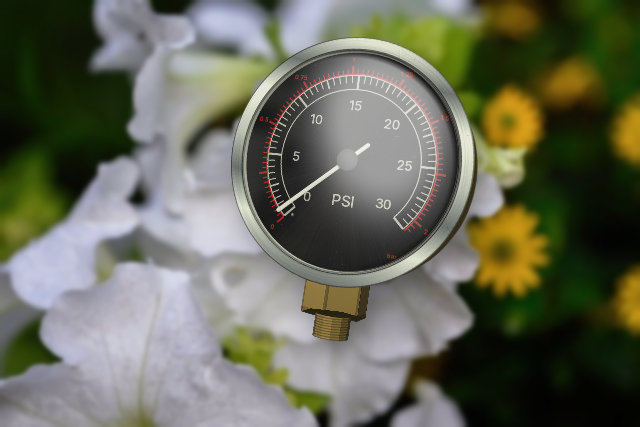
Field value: 0.5 psi
